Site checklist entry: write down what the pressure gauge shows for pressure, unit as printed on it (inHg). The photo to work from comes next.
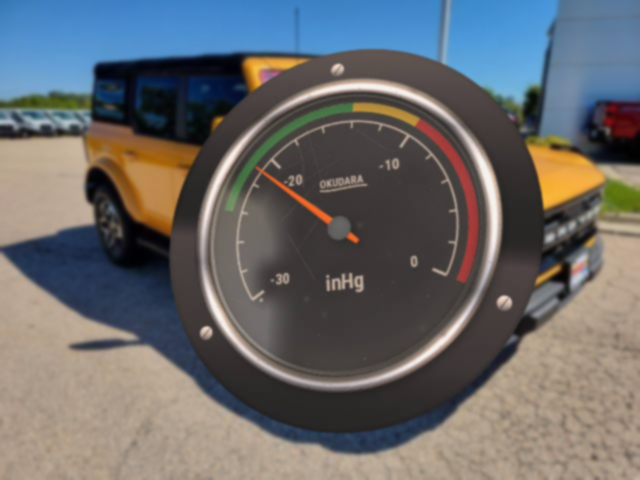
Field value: -21 inHg
